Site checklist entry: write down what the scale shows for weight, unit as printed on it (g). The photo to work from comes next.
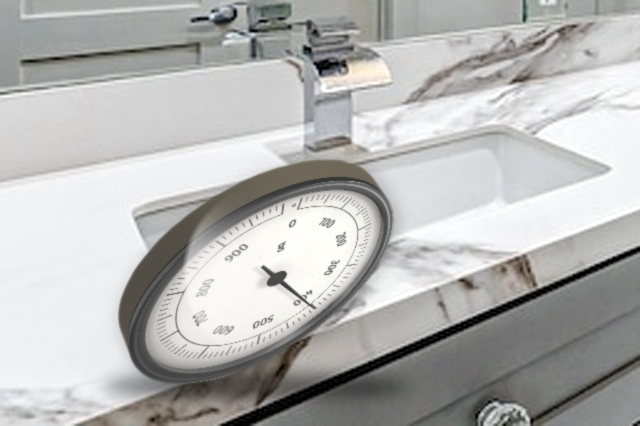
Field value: 400 g
